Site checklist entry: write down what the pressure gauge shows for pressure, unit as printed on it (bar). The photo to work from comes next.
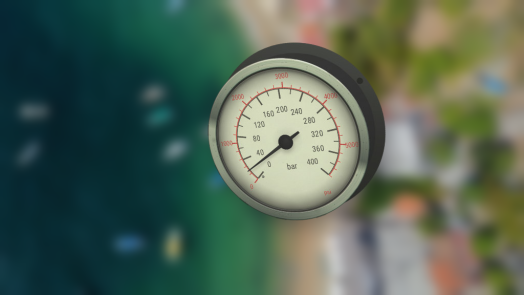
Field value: 20 bar
